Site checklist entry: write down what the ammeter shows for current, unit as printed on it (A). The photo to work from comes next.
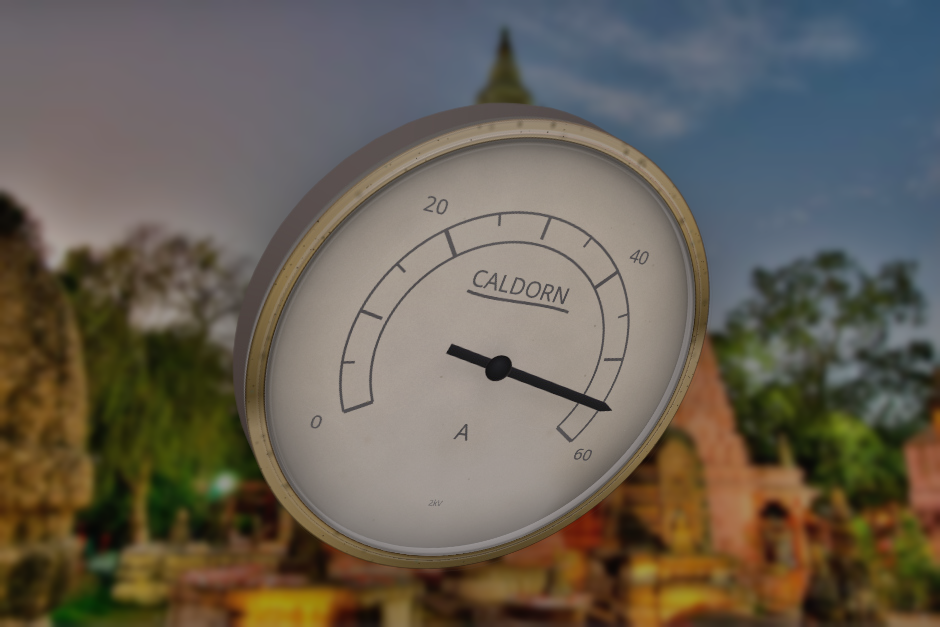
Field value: 55 A
